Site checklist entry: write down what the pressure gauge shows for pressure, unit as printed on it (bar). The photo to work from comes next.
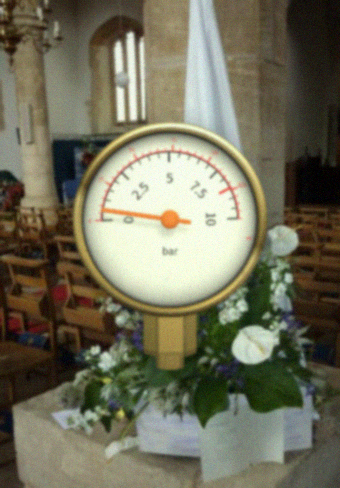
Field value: 0.5 bar
